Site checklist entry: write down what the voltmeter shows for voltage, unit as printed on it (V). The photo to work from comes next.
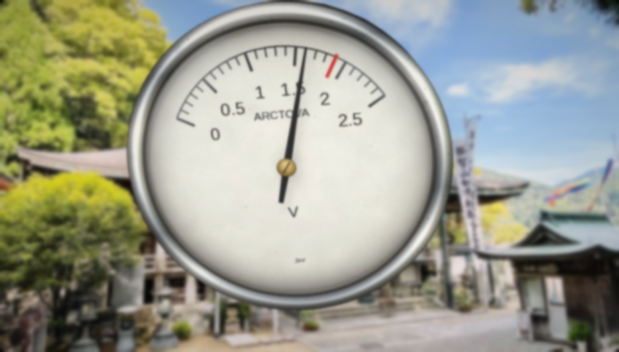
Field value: 1.6 V
